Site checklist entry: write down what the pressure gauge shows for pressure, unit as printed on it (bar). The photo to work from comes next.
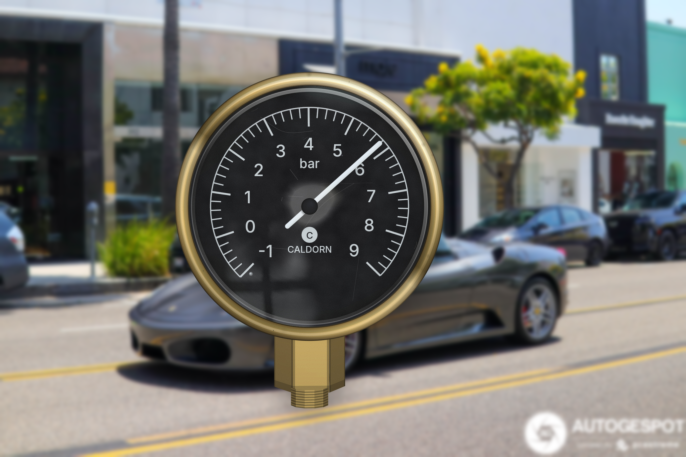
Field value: 5.8 bar
